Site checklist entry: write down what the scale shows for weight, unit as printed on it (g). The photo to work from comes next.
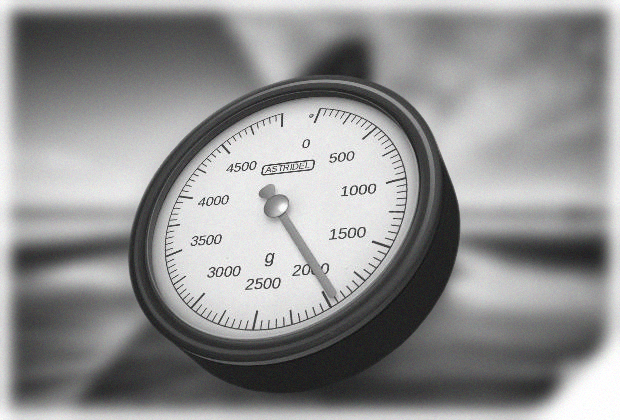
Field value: 1950 g
